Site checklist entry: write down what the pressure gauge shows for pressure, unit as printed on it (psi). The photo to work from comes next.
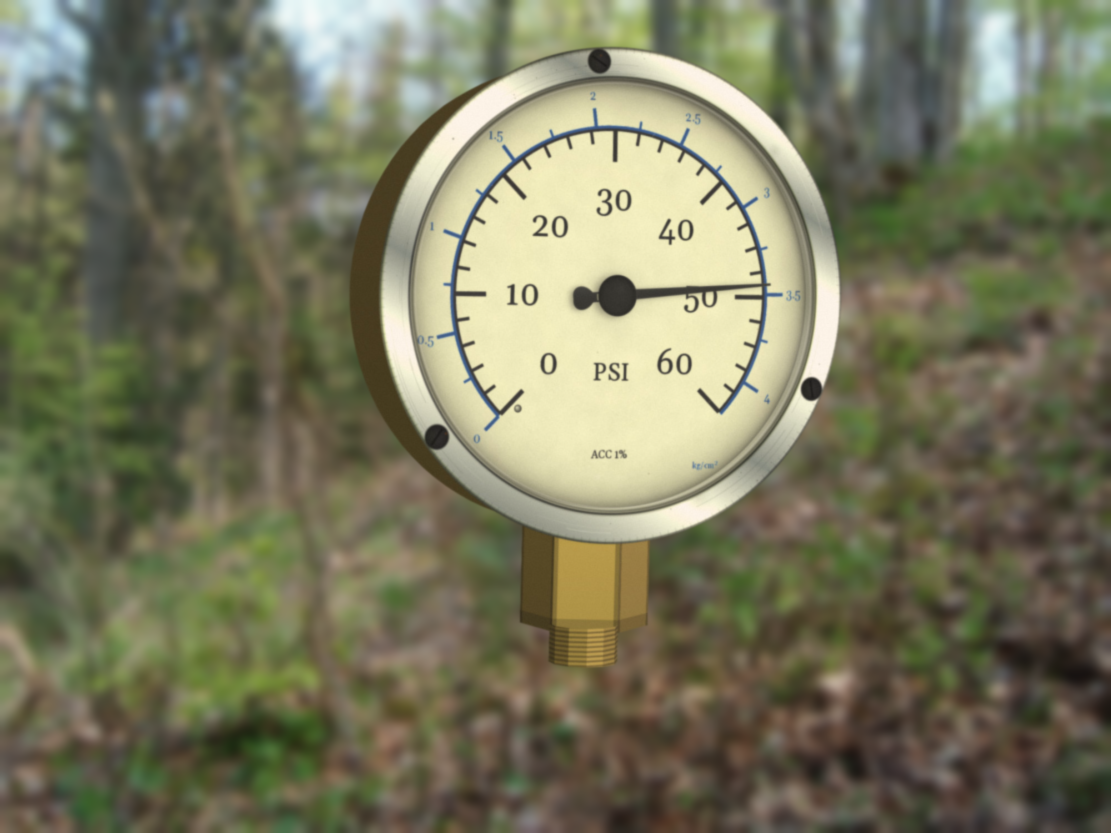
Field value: 49 psi
